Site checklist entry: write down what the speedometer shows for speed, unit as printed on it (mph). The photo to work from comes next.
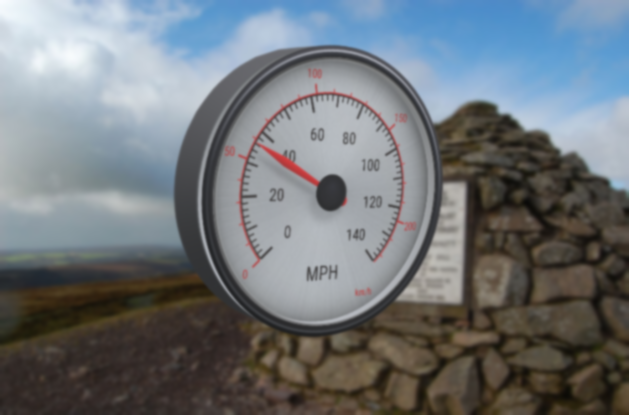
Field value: 36 mph
